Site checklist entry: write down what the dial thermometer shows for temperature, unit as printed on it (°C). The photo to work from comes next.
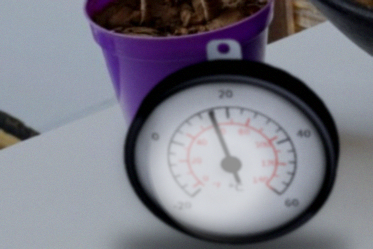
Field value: 16 °C
